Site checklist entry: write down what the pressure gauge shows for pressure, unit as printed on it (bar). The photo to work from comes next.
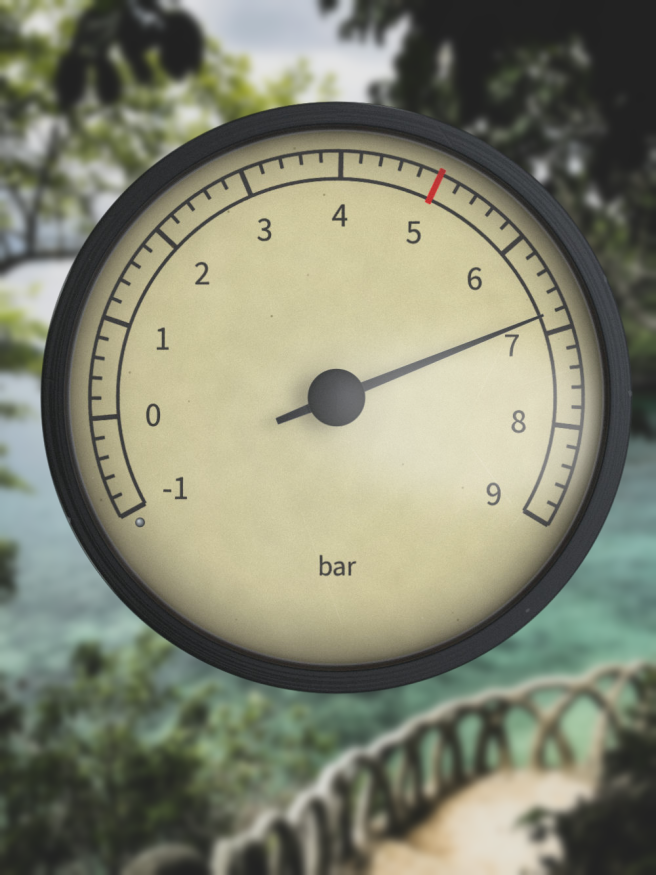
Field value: 6.8 bar
